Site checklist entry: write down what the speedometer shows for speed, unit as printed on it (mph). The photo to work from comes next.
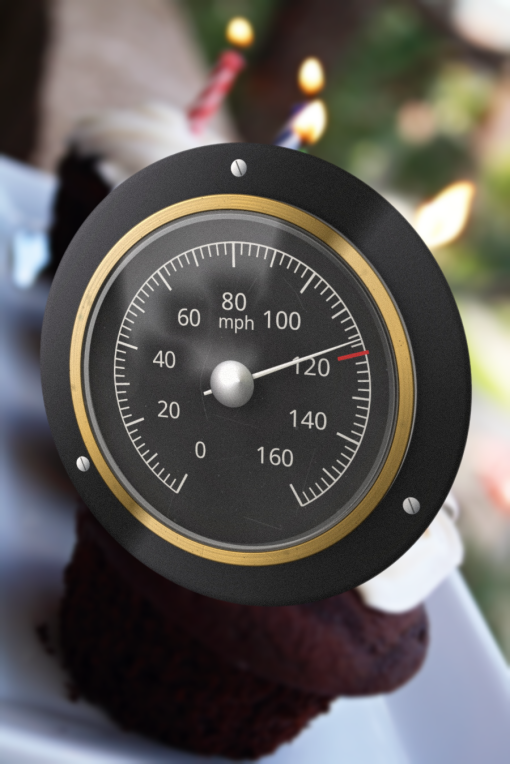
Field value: 117 mph
